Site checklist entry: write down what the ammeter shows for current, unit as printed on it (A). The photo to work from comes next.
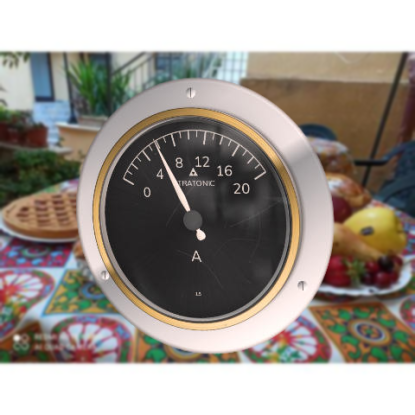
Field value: 6 A
